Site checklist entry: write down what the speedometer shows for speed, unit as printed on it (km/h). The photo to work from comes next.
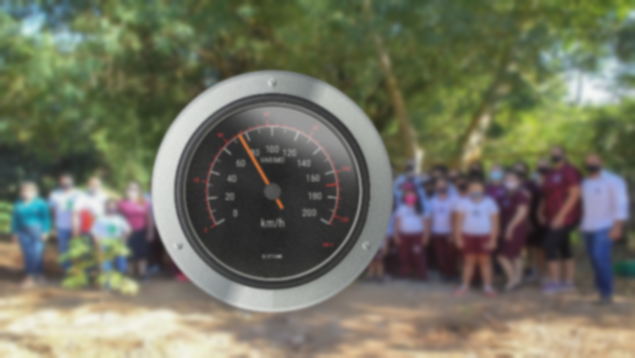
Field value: 75 km/h
